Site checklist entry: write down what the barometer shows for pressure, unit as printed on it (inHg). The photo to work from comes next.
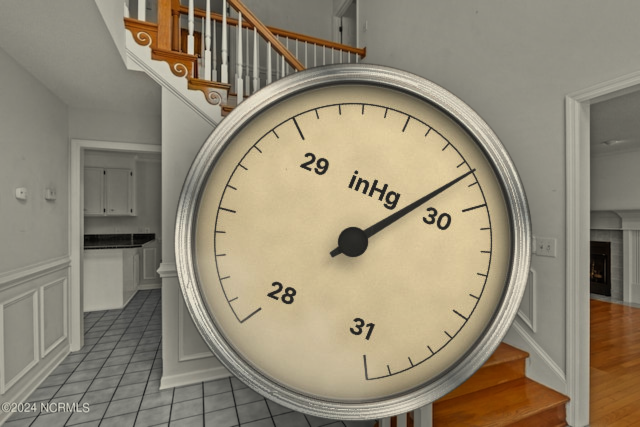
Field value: 29.85 inHg
